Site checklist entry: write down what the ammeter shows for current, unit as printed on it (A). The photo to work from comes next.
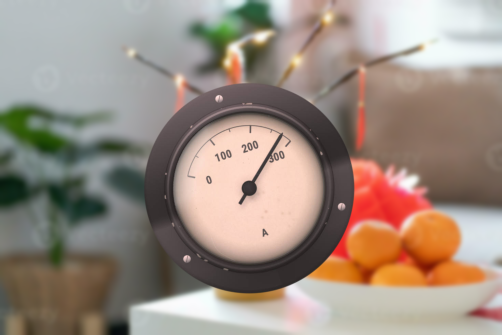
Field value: 275 A
